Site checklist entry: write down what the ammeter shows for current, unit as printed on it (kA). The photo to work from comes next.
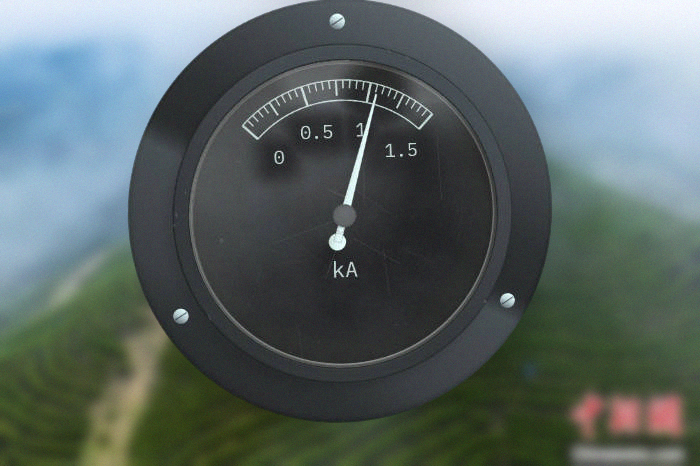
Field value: 1.05 kA
